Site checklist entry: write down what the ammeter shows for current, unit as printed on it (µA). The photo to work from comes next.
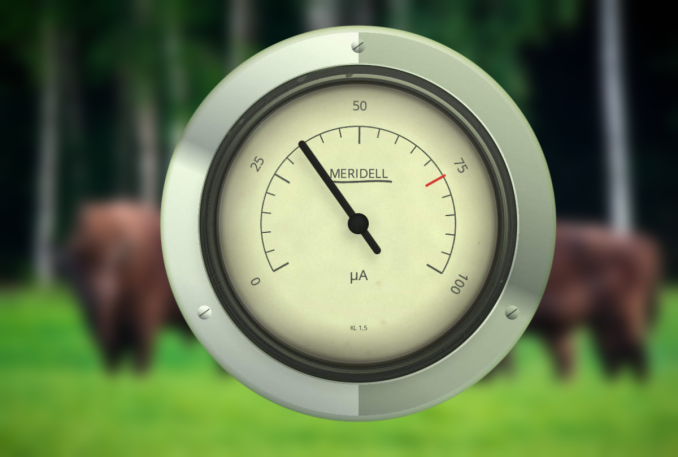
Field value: 35 µA
